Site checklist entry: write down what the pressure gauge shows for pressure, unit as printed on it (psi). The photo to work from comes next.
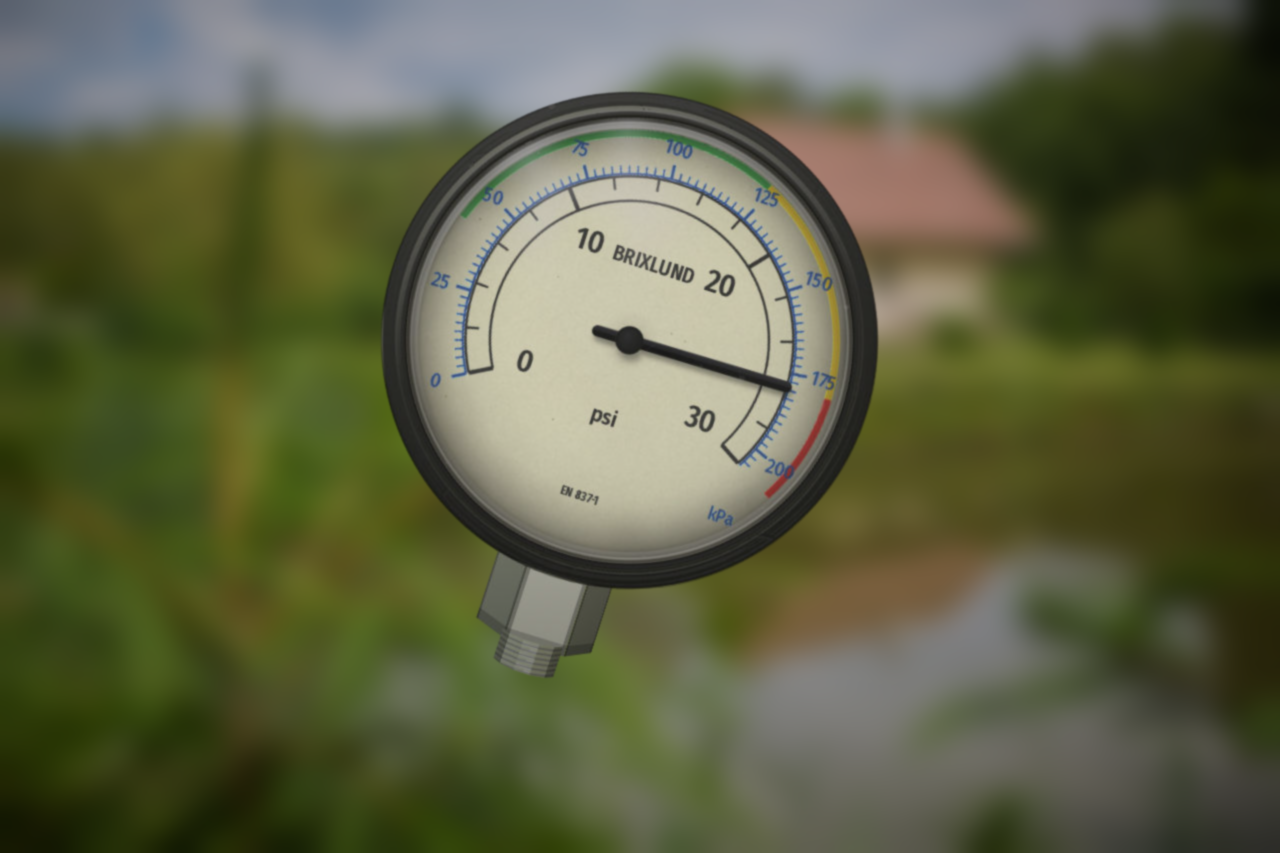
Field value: 26 psi
